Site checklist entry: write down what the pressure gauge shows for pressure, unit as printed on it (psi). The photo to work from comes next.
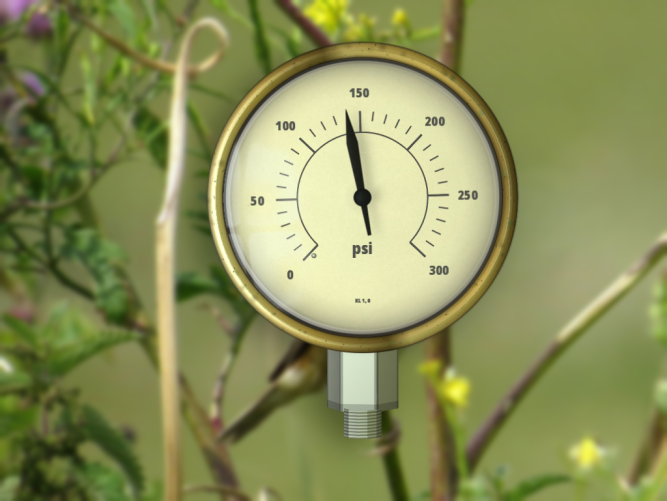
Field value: 140 psi
